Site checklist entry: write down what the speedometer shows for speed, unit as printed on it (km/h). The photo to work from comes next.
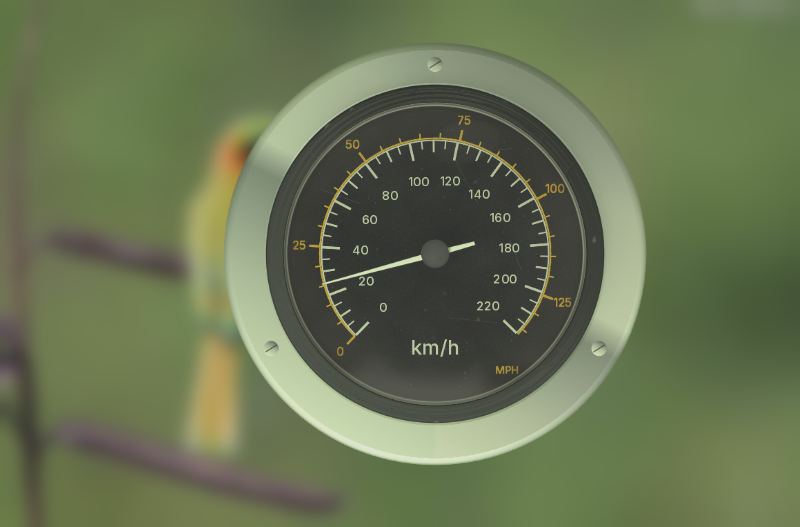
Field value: 25 km/h
